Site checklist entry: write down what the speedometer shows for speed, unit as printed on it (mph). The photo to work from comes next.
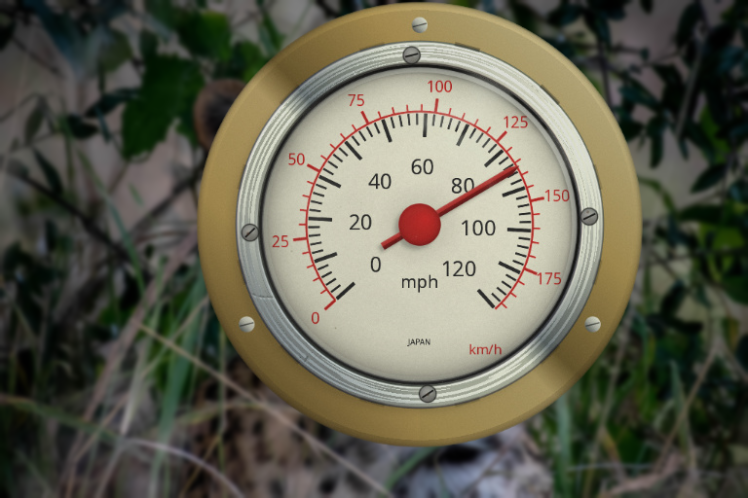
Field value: 85 mph
